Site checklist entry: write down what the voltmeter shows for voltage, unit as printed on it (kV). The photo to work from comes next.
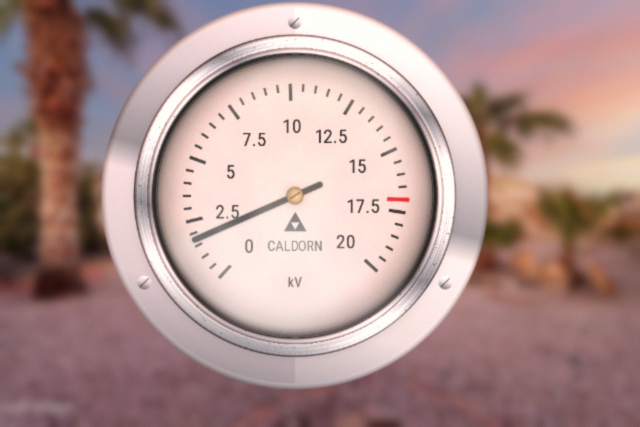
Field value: 1.75 kV
